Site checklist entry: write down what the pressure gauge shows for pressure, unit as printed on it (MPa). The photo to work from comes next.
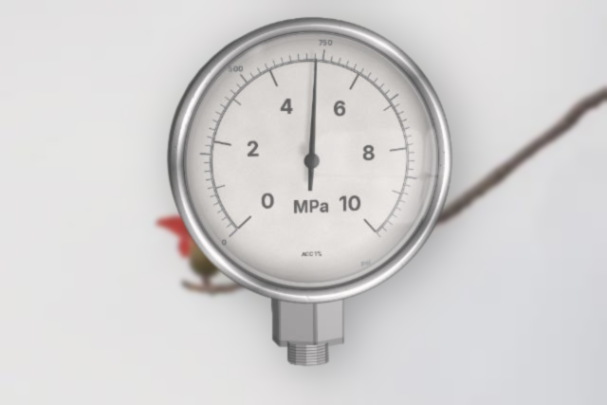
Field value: 5 MPa
